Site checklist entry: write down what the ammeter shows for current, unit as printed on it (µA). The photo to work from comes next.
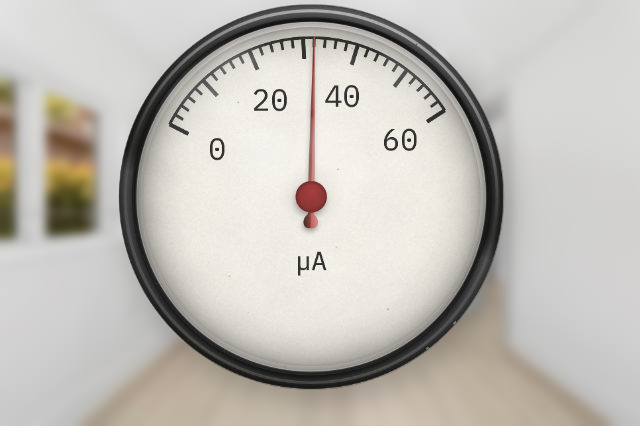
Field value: 32 µA
